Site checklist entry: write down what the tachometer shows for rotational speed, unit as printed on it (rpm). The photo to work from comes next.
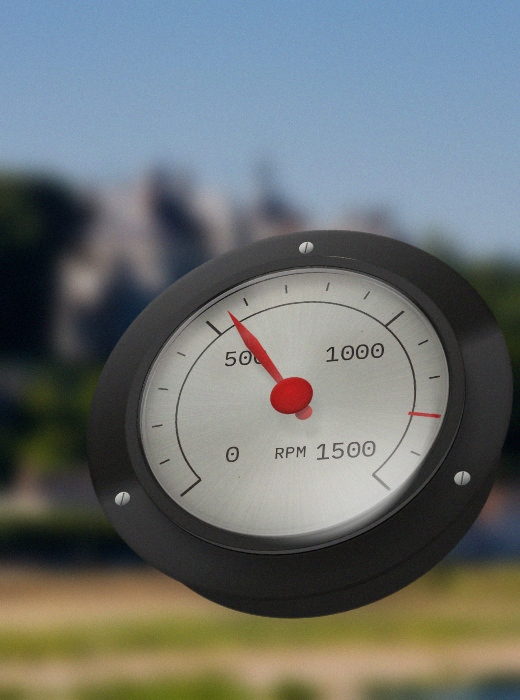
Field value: 550 rpm
